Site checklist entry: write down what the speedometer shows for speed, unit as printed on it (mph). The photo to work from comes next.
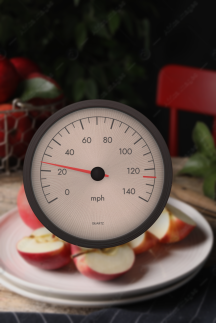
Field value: 25 mph
